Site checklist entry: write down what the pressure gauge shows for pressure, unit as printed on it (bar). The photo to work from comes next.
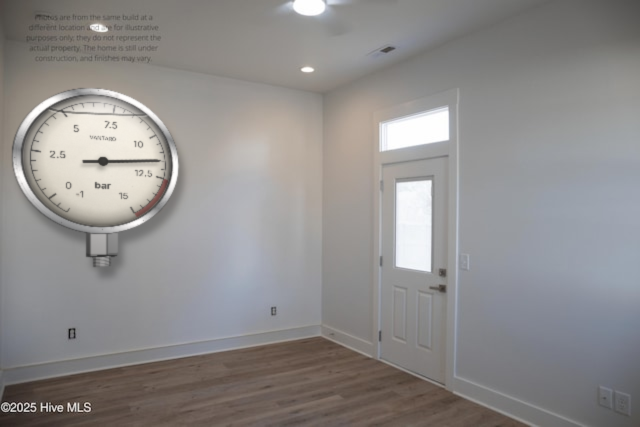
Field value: 11.5 bar
